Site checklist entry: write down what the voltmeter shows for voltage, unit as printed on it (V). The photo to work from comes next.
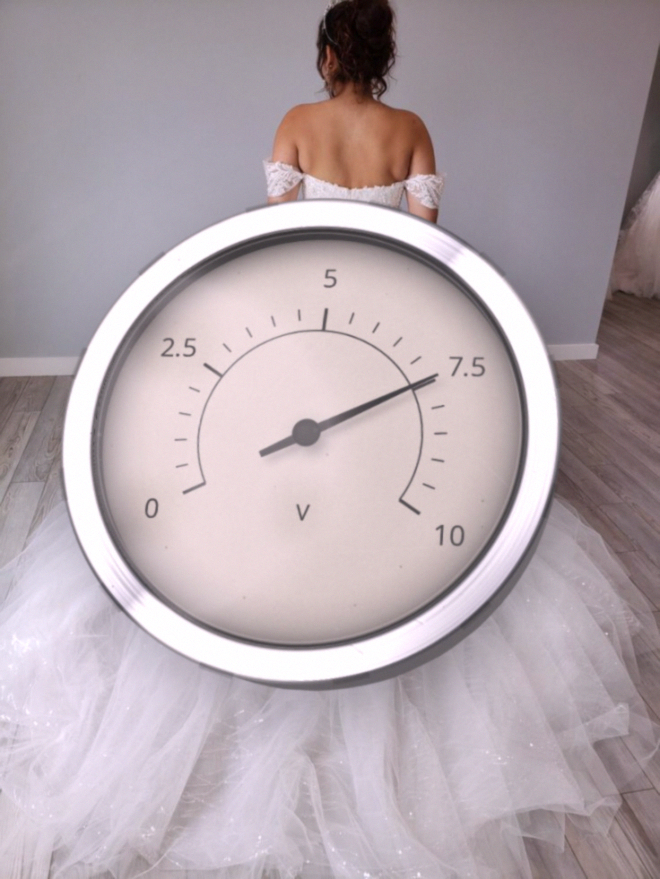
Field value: 7.5 V
